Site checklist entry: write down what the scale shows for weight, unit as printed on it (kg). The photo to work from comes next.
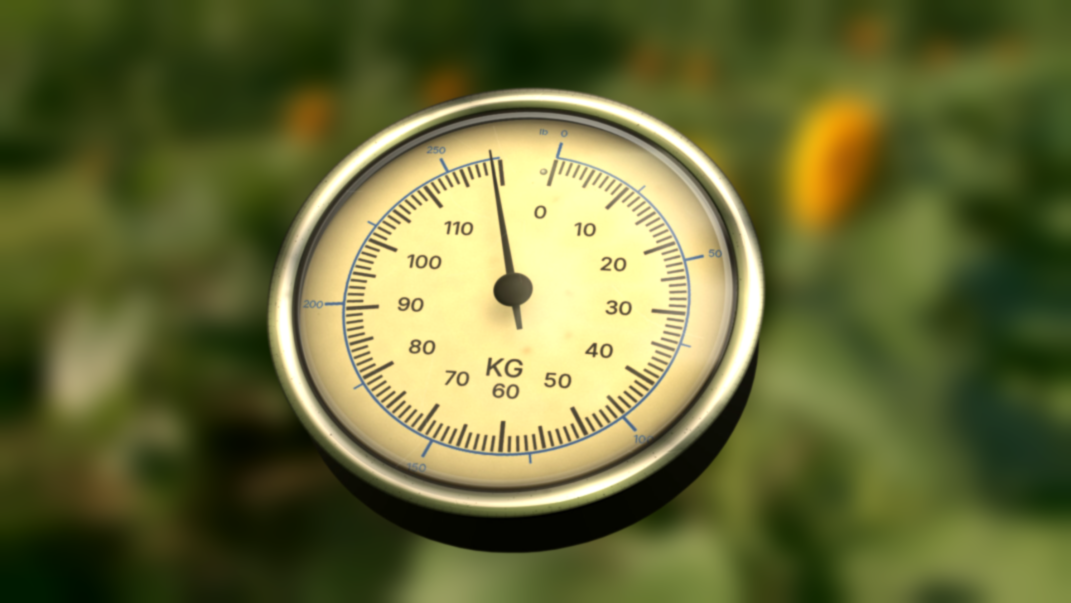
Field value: 119 kg
